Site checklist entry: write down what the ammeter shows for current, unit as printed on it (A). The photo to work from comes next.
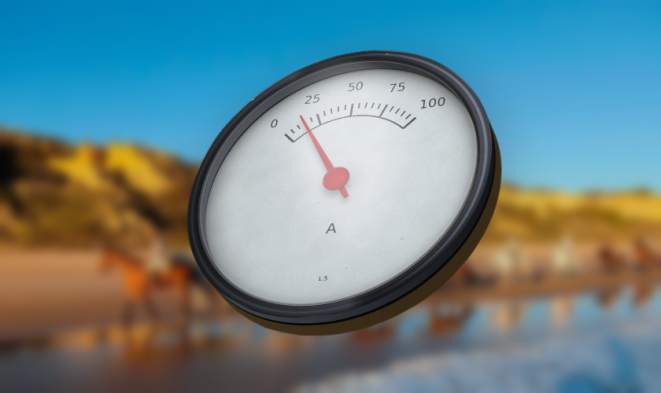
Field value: 15 A
